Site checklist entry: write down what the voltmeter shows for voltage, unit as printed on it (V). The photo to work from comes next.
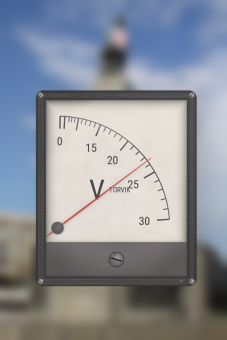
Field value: 23.5 V
